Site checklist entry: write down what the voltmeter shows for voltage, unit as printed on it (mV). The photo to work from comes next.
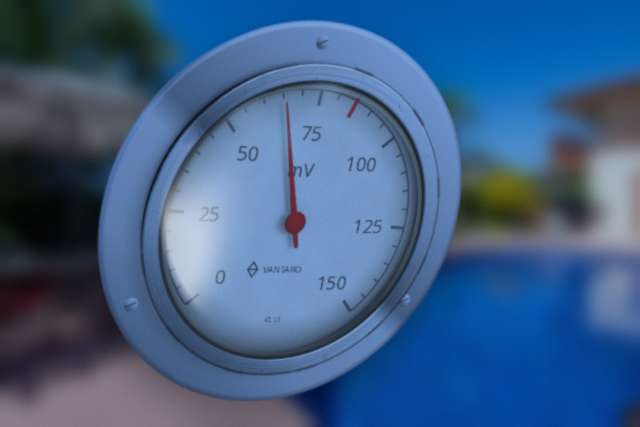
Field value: 65 mV
